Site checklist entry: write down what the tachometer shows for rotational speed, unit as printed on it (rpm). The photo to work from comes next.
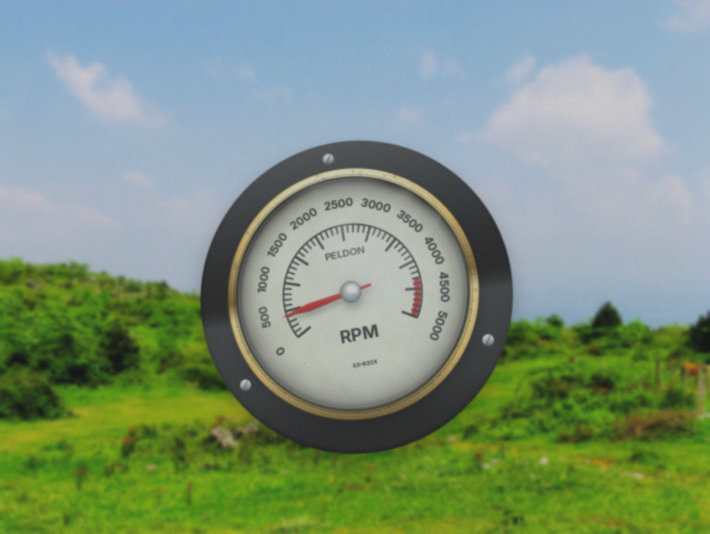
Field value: 400 rpm
